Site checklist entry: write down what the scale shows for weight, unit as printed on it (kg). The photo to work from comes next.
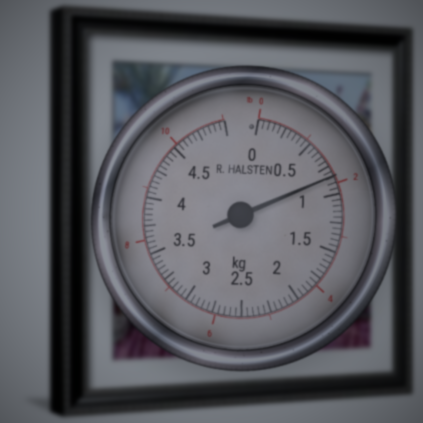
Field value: 0.85 kg
